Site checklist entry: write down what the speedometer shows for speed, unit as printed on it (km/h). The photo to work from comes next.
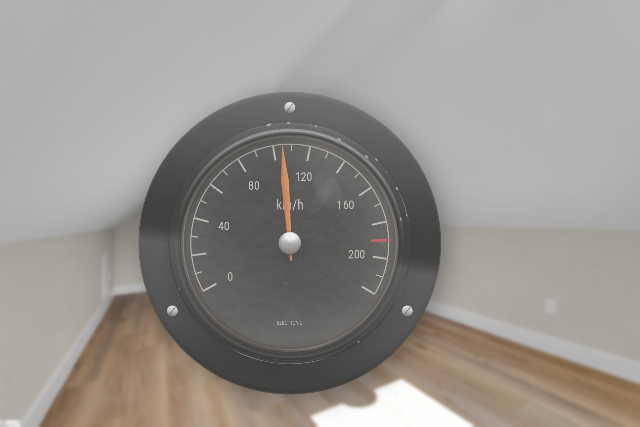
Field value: 105 km/h
